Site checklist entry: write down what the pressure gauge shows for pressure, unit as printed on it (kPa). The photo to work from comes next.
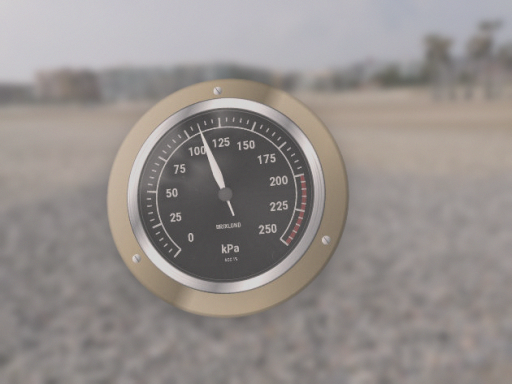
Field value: 110 kPa
